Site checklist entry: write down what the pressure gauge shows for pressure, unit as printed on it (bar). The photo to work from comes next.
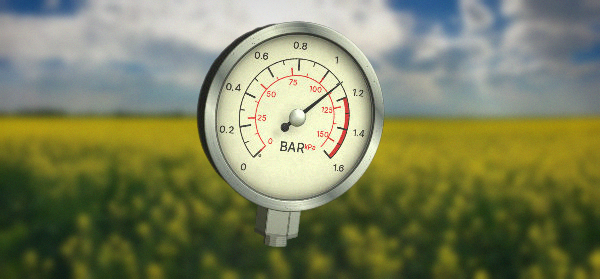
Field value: 1.1 bar
